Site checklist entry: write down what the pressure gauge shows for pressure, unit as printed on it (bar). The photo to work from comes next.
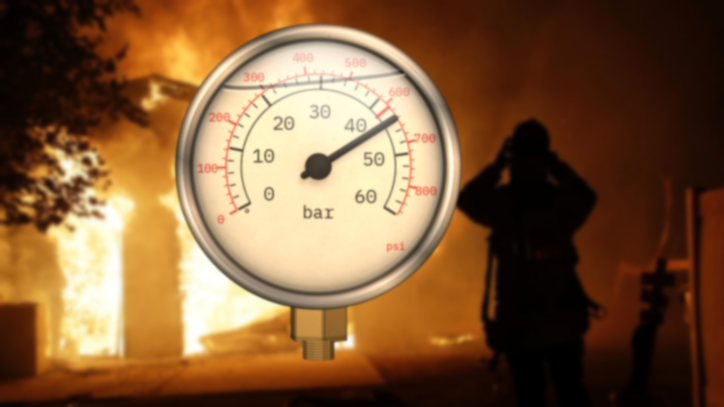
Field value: 44 bar
